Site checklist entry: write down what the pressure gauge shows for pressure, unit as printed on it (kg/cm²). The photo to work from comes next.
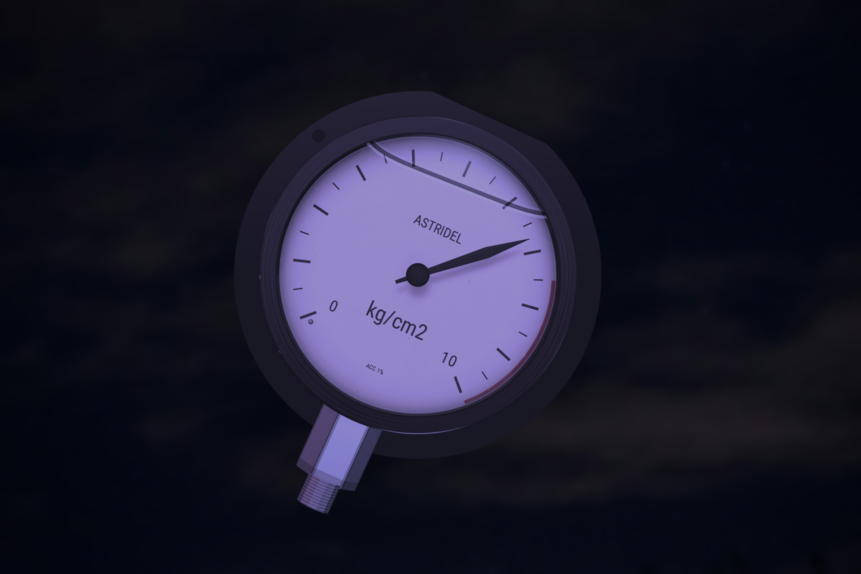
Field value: 6.75 kg/cm²
